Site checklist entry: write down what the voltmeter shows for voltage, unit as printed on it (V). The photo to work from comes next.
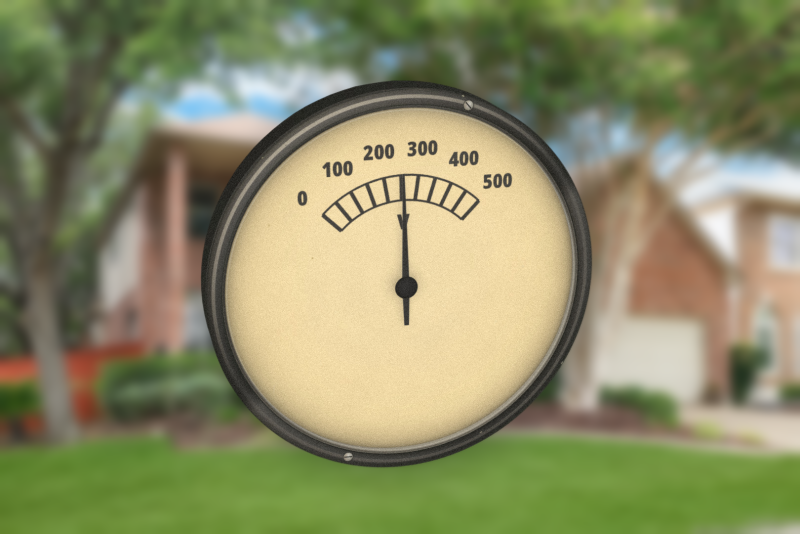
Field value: 250 V
